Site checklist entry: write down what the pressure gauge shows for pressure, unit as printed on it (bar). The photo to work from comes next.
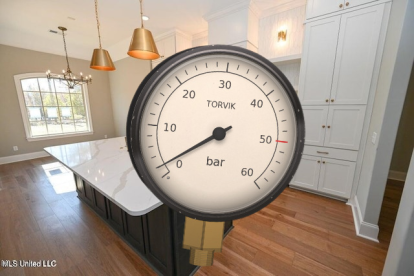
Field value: 2 bar
